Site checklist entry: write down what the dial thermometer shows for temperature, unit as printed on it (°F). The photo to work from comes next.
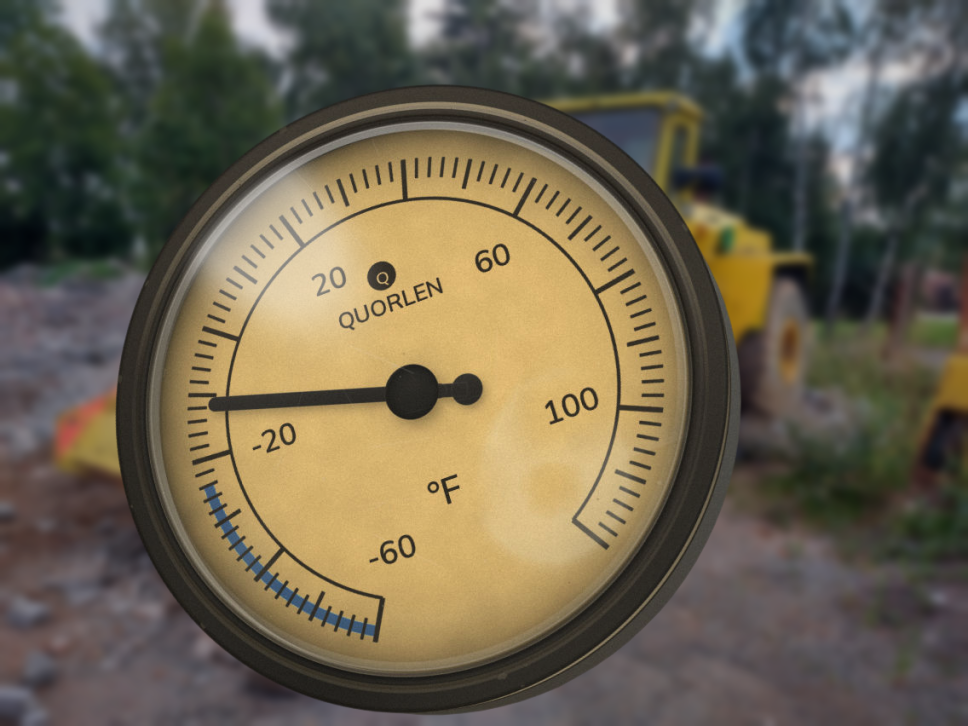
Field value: -12 °F
